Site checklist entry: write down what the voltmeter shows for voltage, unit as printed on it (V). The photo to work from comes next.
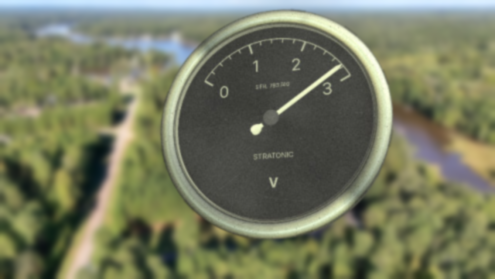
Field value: 2.8 V
